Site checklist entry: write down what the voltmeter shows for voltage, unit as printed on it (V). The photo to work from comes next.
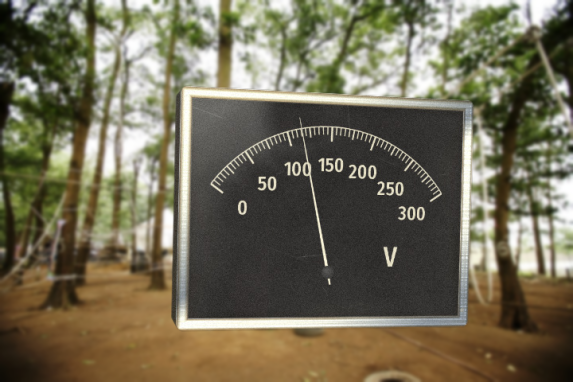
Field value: 115 V
